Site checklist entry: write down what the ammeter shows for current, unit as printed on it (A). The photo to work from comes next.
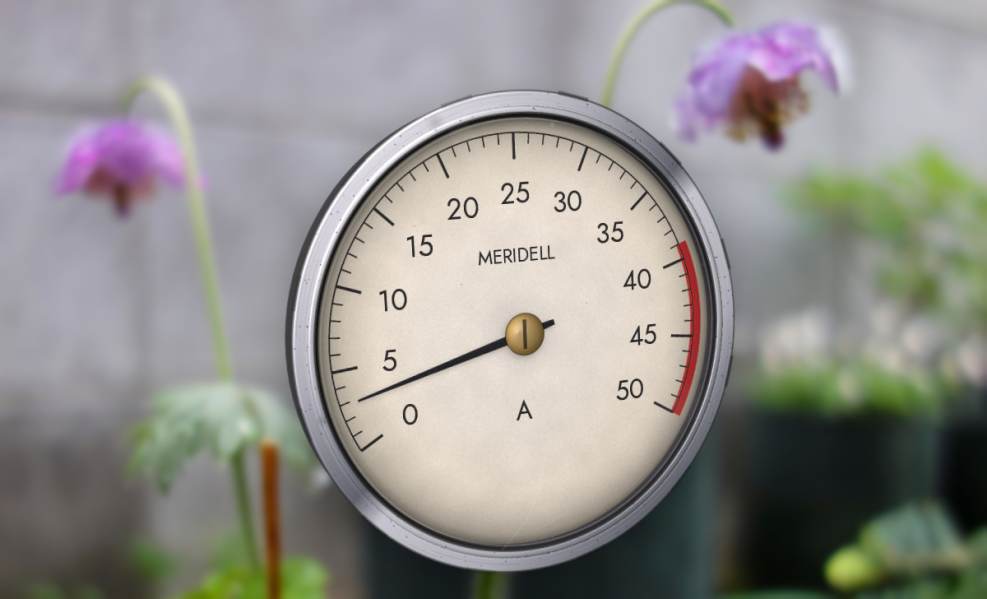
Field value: 3 A
